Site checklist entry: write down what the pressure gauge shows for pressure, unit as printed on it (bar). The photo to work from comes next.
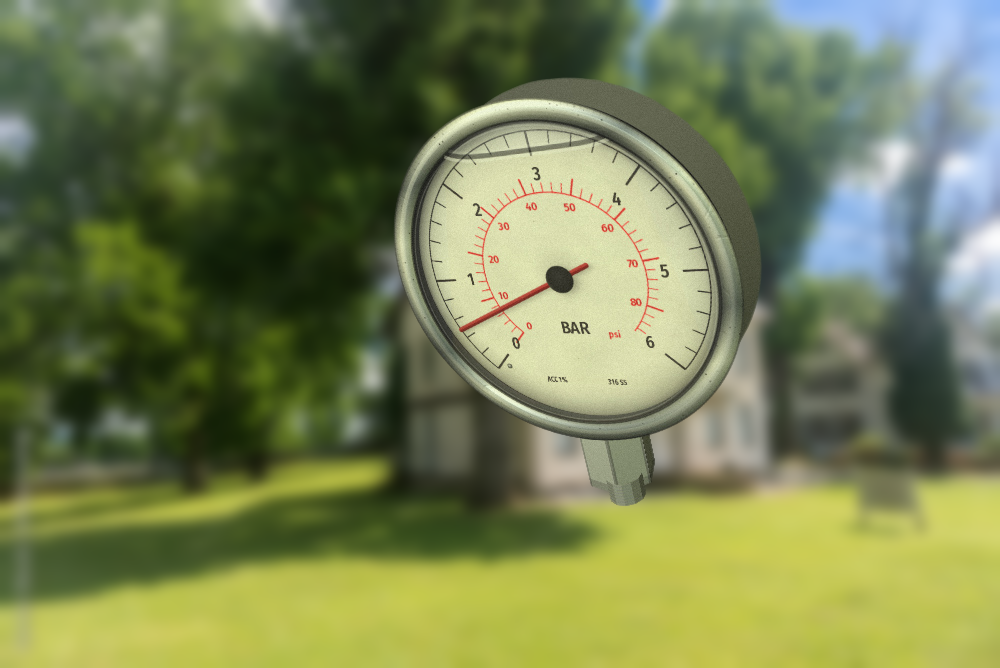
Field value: 0.5 bar
